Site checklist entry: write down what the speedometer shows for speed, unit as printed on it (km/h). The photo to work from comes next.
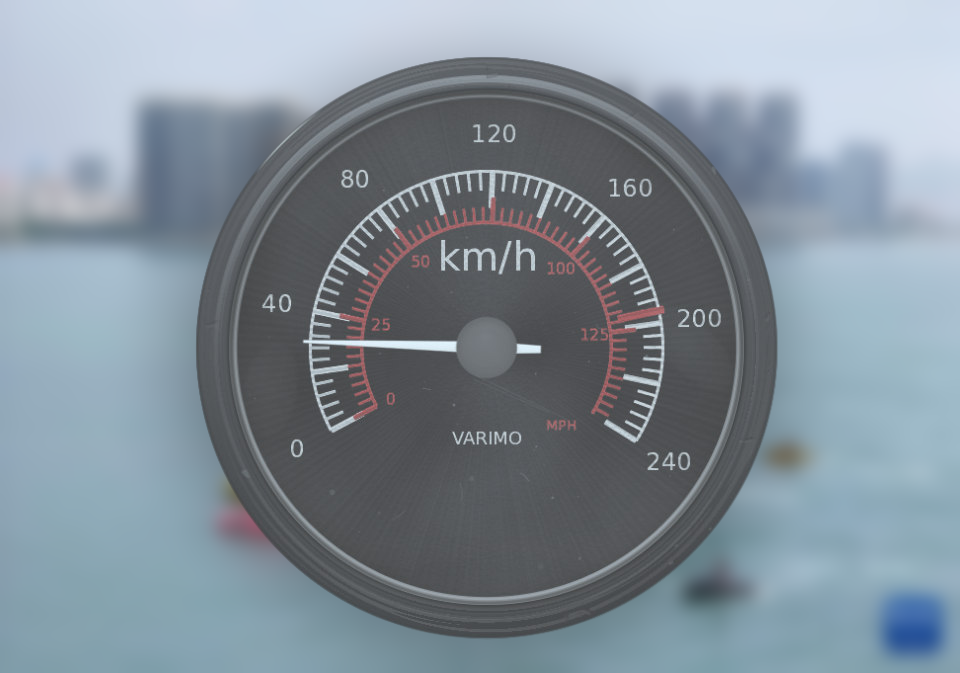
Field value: 30 km/h
